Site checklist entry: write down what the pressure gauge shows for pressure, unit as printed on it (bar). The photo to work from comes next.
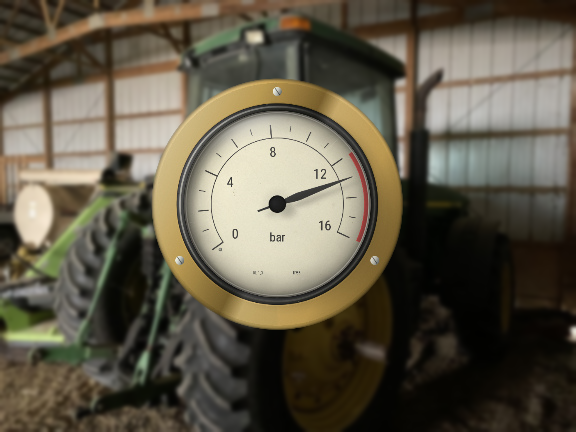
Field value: 13 bar
